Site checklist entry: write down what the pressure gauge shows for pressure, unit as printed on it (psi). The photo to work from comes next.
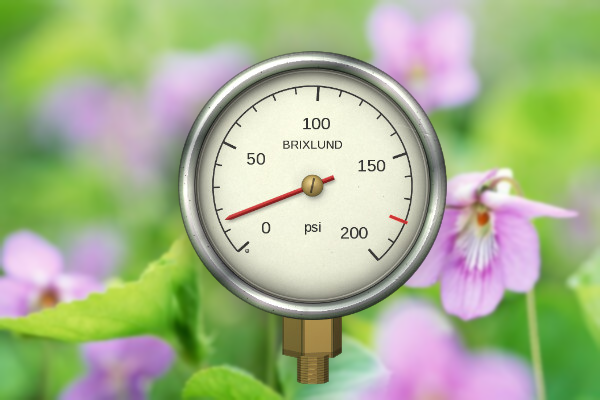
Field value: 15 psi
